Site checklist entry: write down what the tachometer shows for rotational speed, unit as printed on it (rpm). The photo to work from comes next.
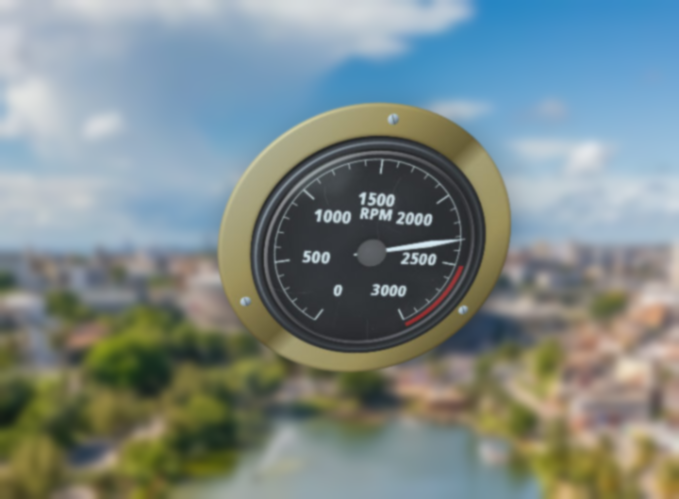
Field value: 2300 rpm
